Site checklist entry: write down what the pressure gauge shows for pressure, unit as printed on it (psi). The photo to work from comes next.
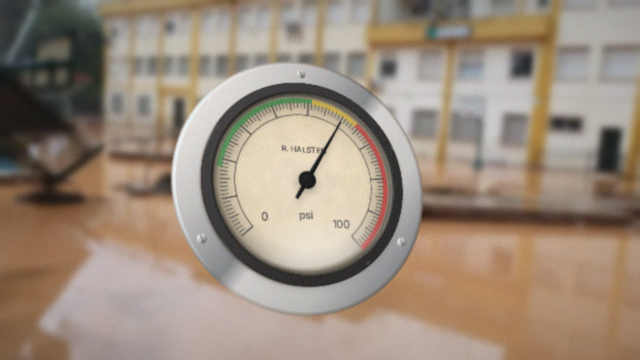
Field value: 60 psi
